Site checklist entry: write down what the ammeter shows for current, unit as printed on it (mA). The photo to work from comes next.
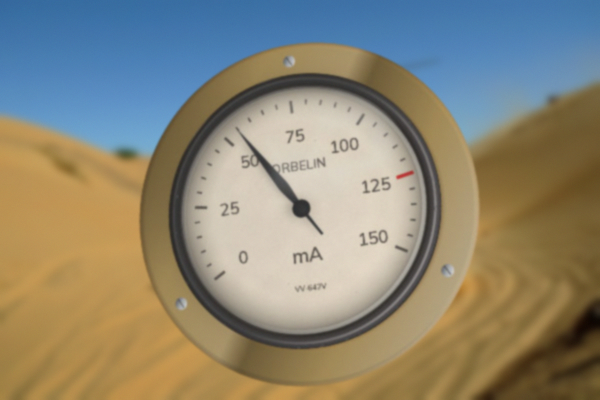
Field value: 55 mA
